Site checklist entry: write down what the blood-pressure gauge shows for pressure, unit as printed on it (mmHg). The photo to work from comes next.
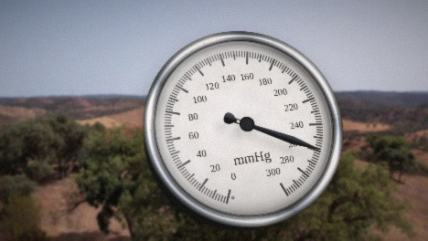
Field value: 260 mmHg
